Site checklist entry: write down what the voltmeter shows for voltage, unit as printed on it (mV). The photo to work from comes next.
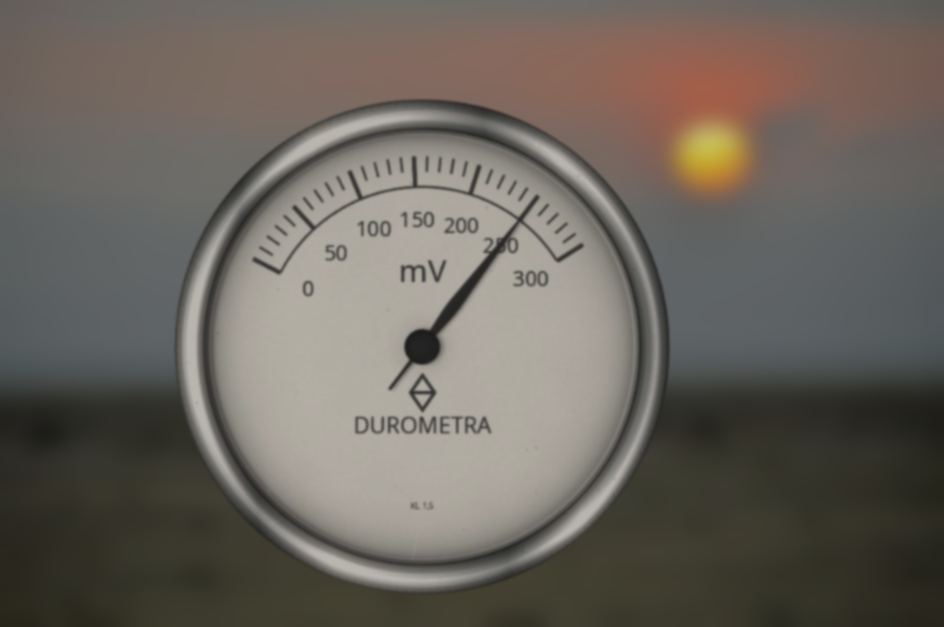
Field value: 250 mV
